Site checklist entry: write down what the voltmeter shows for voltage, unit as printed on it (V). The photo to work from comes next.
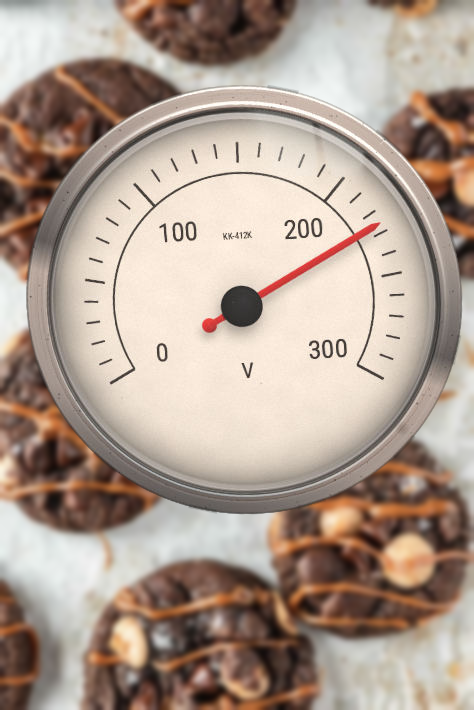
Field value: 225 V
